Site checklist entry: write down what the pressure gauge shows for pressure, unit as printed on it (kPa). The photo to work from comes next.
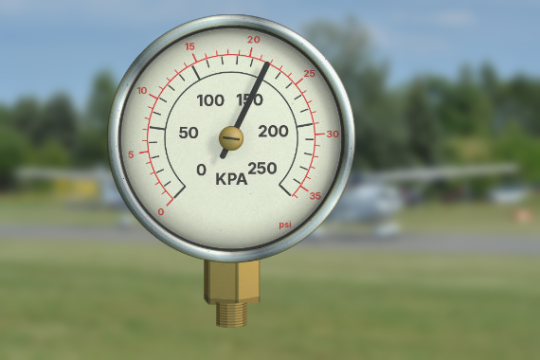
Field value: 150 kPa
